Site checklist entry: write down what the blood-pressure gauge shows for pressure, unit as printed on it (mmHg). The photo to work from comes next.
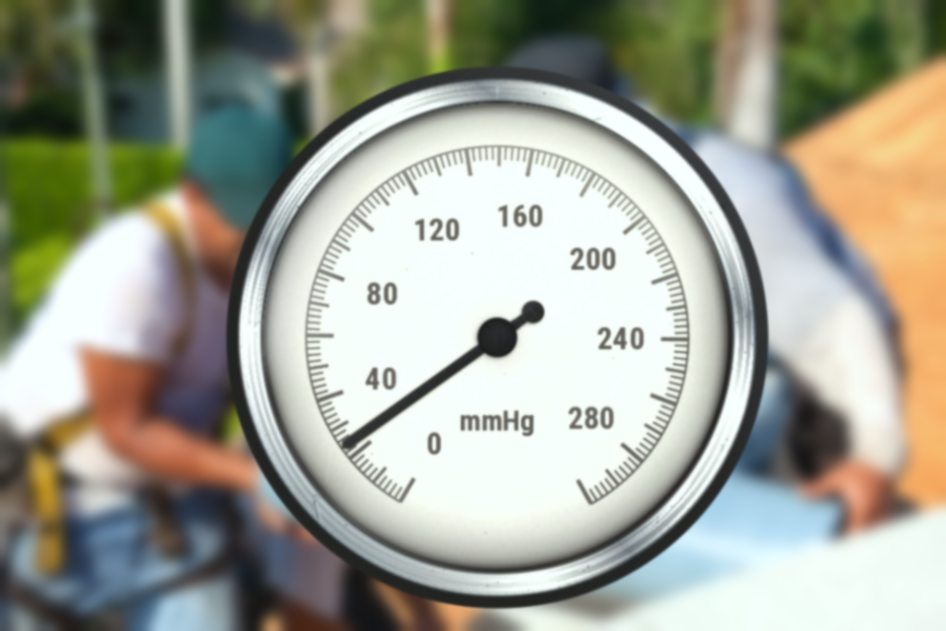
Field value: 24 mmHg
